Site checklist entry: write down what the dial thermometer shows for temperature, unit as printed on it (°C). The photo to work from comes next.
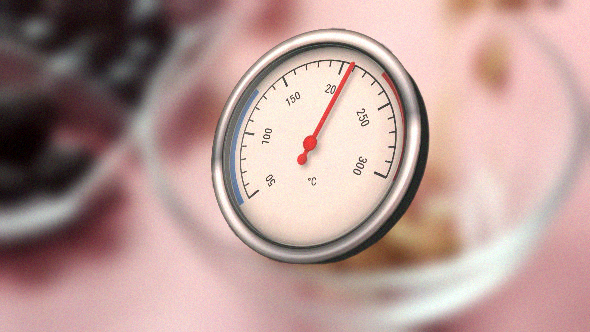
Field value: 210 °C
